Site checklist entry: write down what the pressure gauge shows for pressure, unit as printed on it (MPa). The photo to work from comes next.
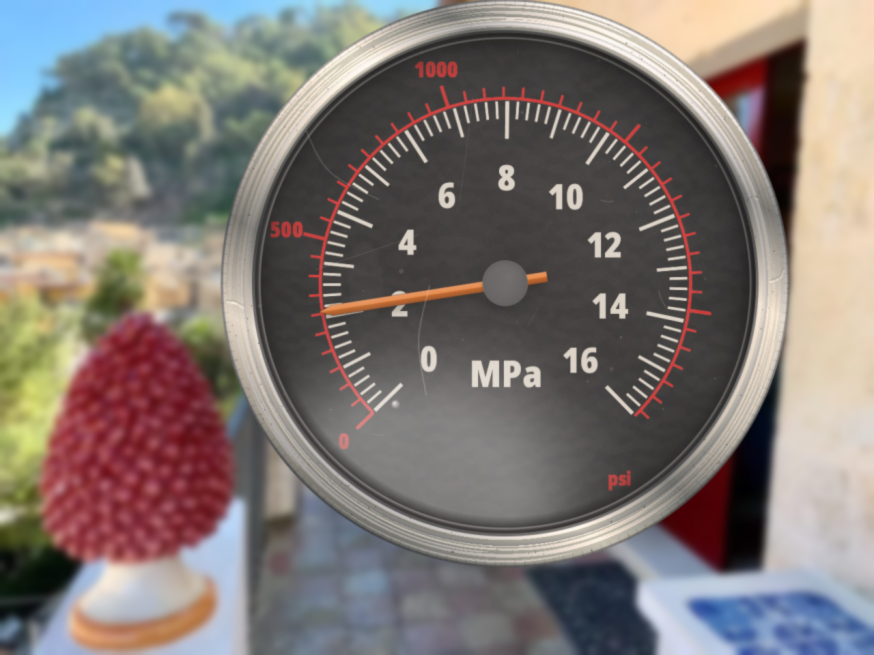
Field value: 2.1 MPa
